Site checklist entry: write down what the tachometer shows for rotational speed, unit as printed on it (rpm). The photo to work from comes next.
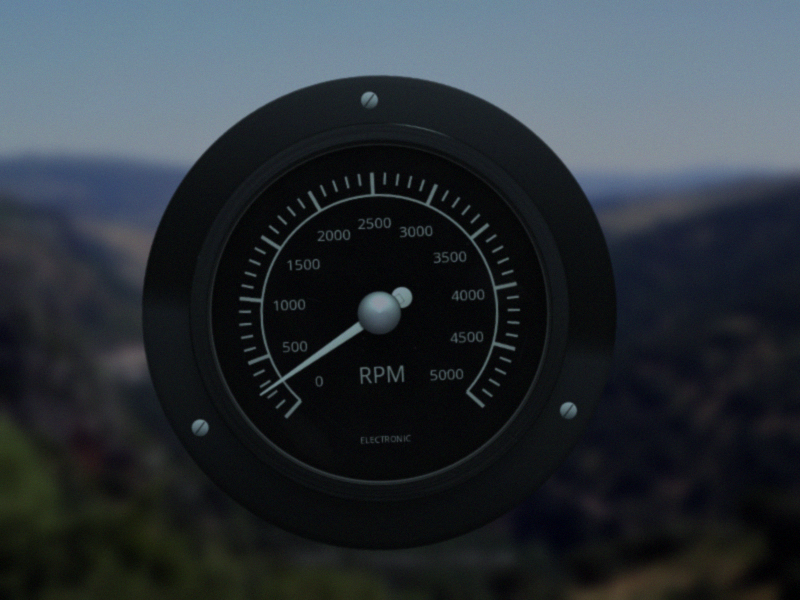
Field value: 250 rpm
